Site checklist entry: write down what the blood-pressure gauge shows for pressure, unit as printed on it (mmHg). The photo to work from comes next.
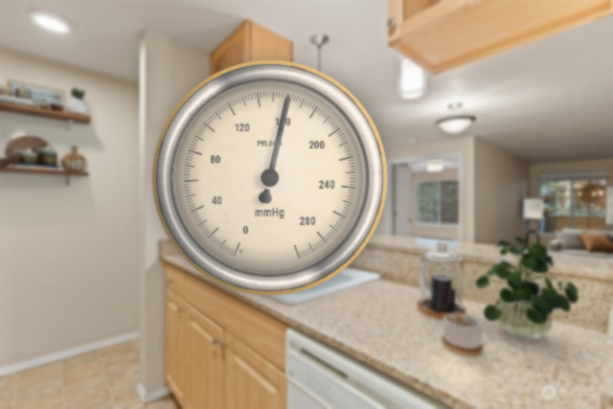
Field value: 160 mmHg
